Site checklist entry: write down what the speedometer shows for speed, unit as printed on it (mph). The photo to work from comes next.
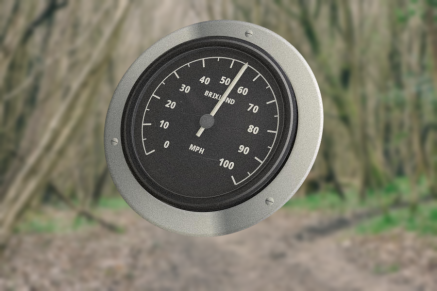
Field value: 55 mph
